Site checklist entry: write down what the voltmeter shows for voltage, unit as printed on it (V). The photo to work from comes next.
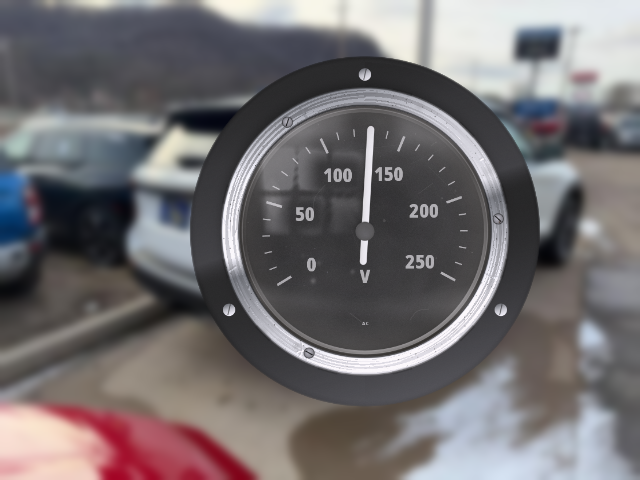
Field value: 130 V
